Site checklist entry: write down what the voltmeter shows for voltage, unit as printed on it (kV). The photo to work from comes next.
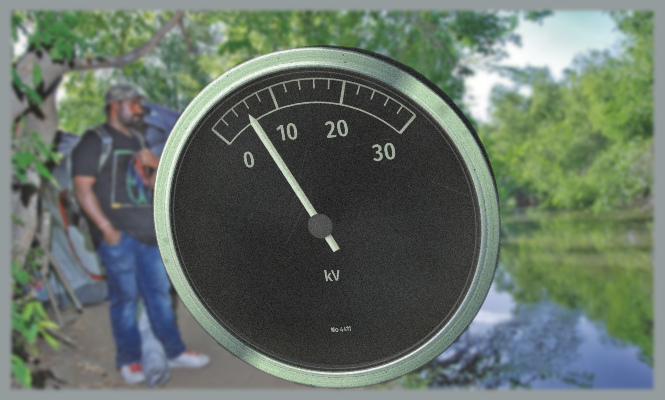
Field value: 6 kV
